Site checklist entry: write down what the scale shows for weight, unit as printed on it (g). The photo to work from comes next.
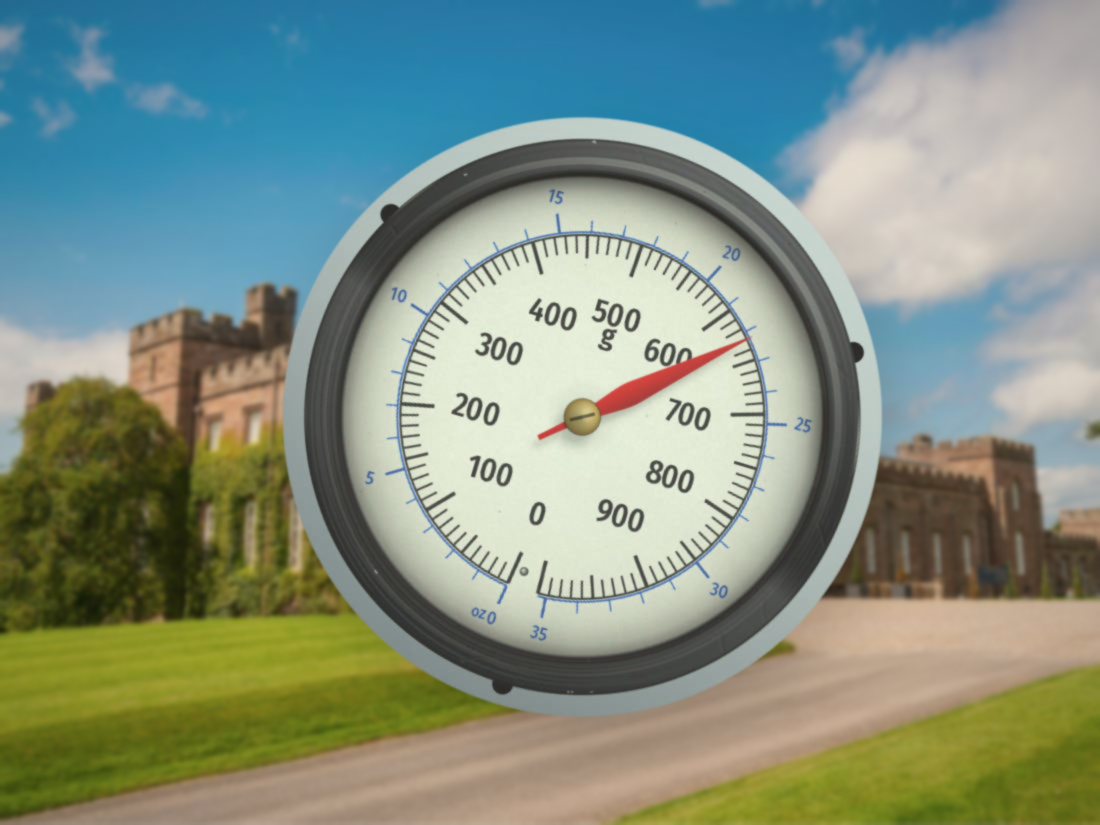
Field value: 630 g
